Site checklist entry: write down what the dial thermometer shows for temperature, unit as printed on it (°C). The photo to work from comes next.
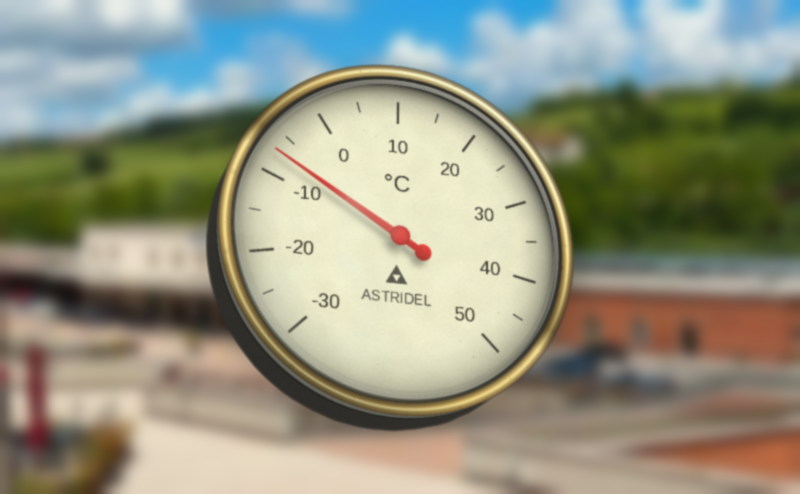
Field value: -7.5 °C
